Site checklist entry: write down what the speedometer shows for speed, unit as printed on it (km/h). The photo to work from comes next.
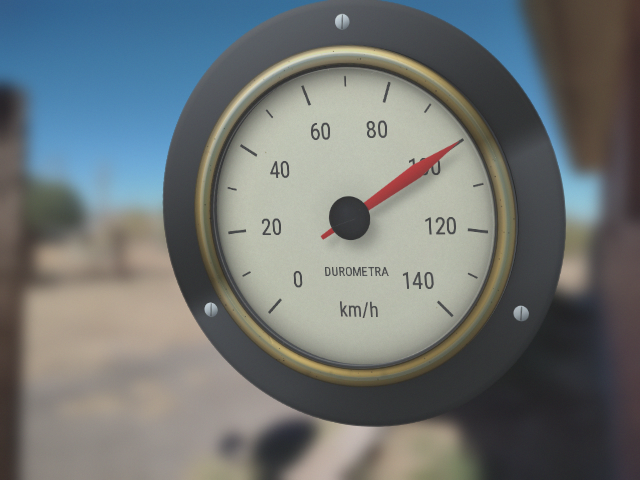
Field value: 100 km/h
